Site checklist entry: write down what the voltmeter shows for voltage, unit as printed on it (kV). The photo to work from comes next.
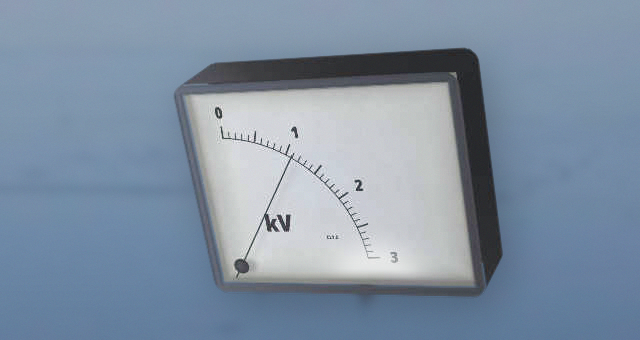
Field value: 1.1 kV
